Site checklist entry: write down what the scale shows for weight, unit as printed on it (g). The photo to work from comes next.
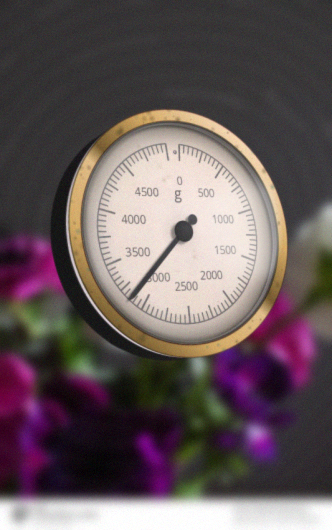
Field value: 3150 g
